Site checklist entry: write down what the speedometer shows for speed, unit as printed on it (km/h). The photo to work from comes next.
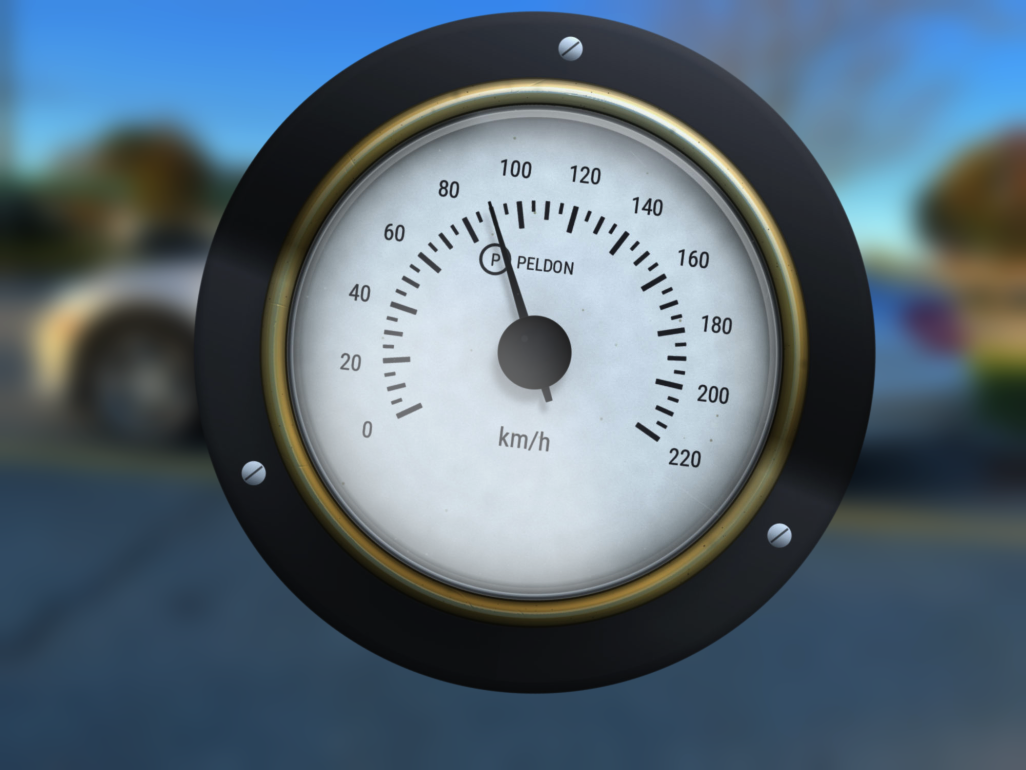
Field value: 90 km/h
